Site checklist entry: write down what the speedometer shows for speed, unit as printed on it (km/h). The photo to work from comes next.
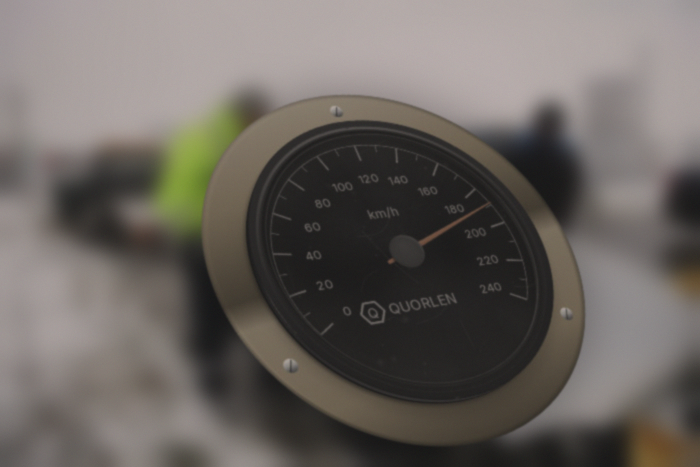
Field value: 190 km/h
